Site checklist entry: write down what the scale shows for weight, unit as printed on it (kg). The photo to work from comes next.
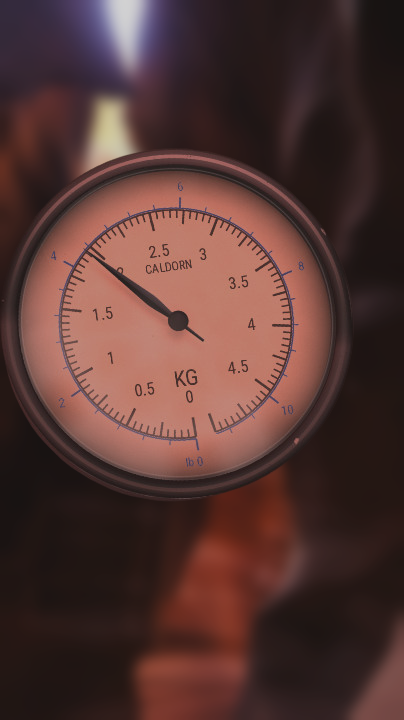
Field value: 1.95 kg
